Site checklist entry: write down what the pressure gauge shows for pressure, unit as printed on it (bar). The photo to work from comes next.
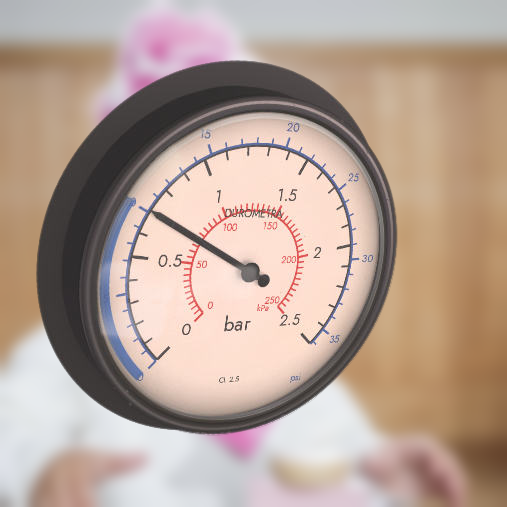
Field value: 0.7 bar
